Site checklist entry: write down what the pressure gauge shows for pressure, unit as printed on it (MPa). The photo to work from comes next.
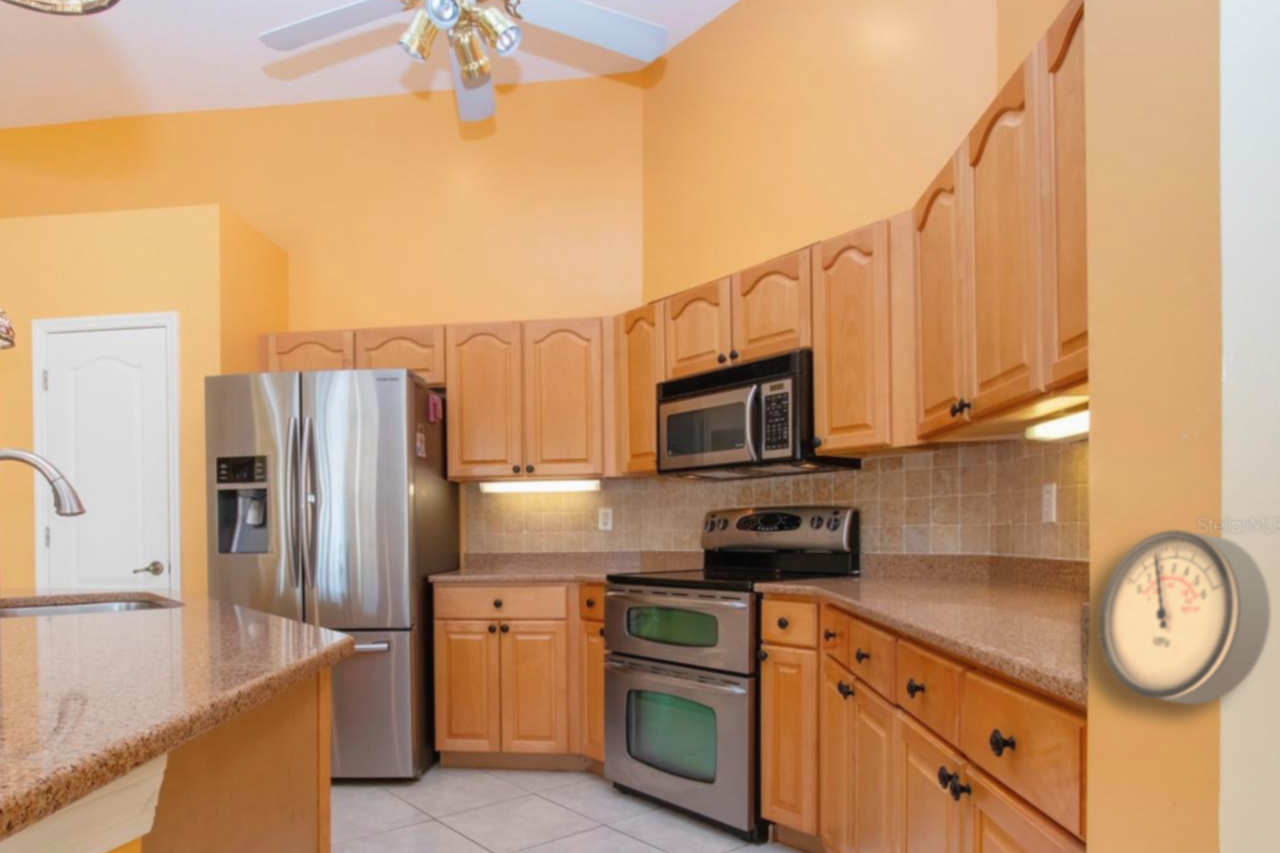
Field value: 2 MPa
